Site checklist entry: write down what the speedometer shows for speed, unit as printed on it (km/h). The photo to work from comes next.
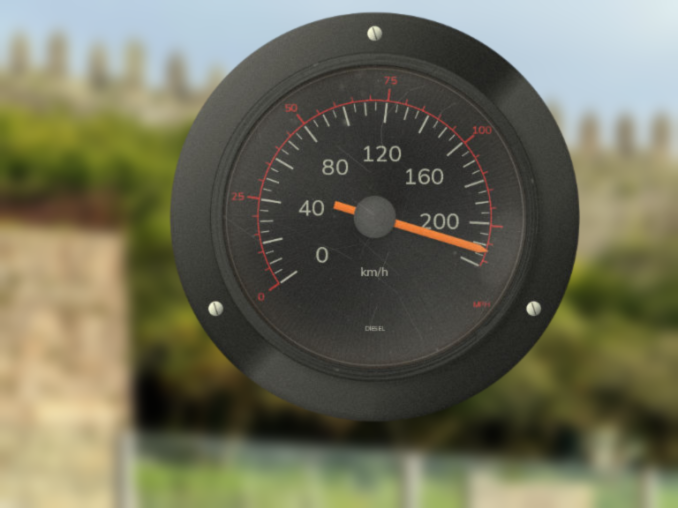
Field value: 212.5 km/h
